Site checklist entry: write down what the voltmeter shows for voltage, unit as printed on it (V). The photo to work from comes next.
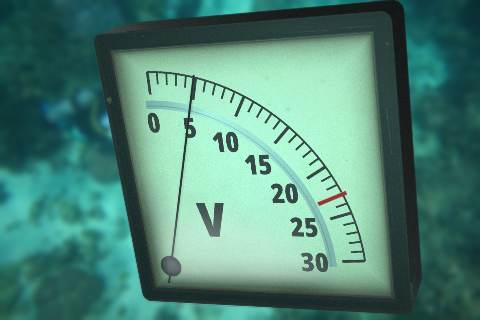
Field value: 5 V
